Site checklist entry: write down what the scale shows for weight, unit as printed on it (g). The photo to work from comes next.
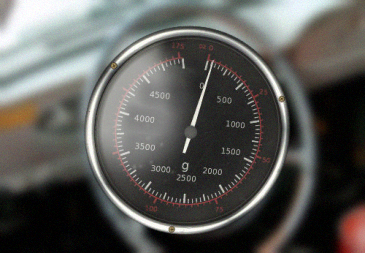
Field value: 50 g
